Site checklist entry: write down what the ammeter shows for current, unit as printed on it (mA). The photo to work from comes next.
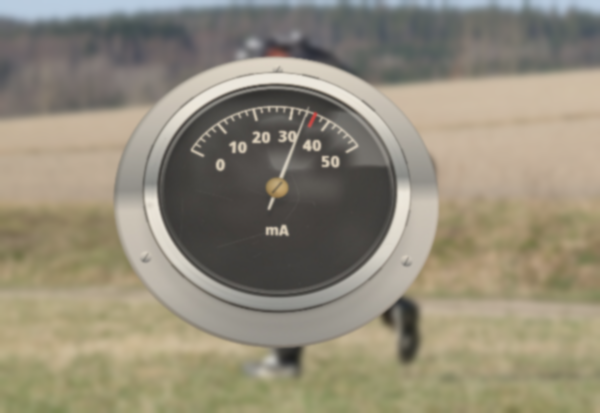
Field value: 34 mA
